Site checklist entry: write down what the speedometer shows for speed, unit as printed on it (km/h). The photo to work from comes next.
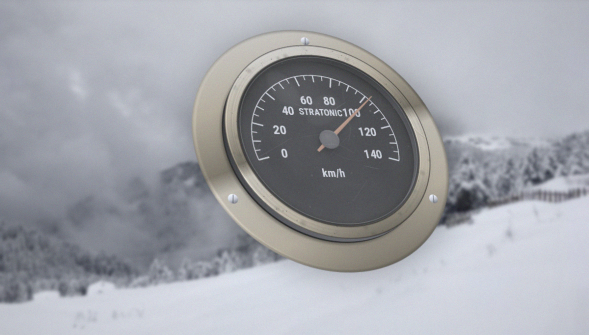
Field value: 102.5 km/h
